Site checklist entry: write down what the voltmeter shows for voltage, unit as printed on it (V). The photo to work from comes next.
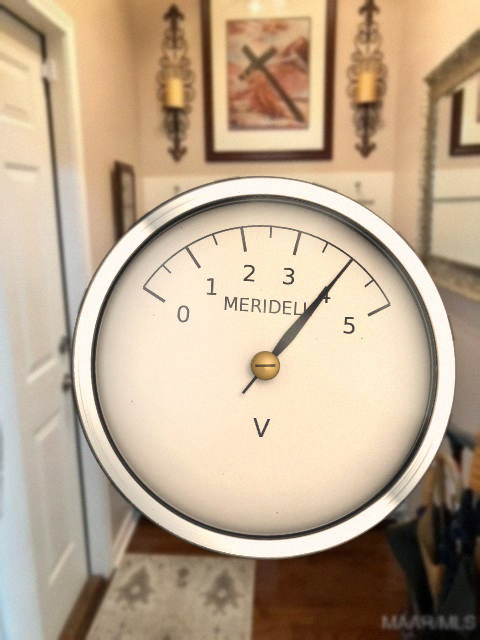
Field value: 4 V
